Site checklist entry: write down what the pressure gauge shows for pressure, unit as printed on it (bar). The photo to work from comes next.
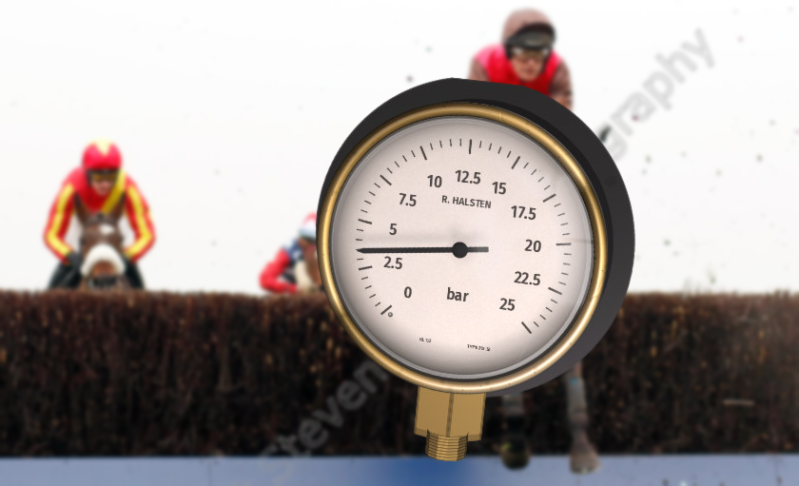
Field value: 3.5 bar
